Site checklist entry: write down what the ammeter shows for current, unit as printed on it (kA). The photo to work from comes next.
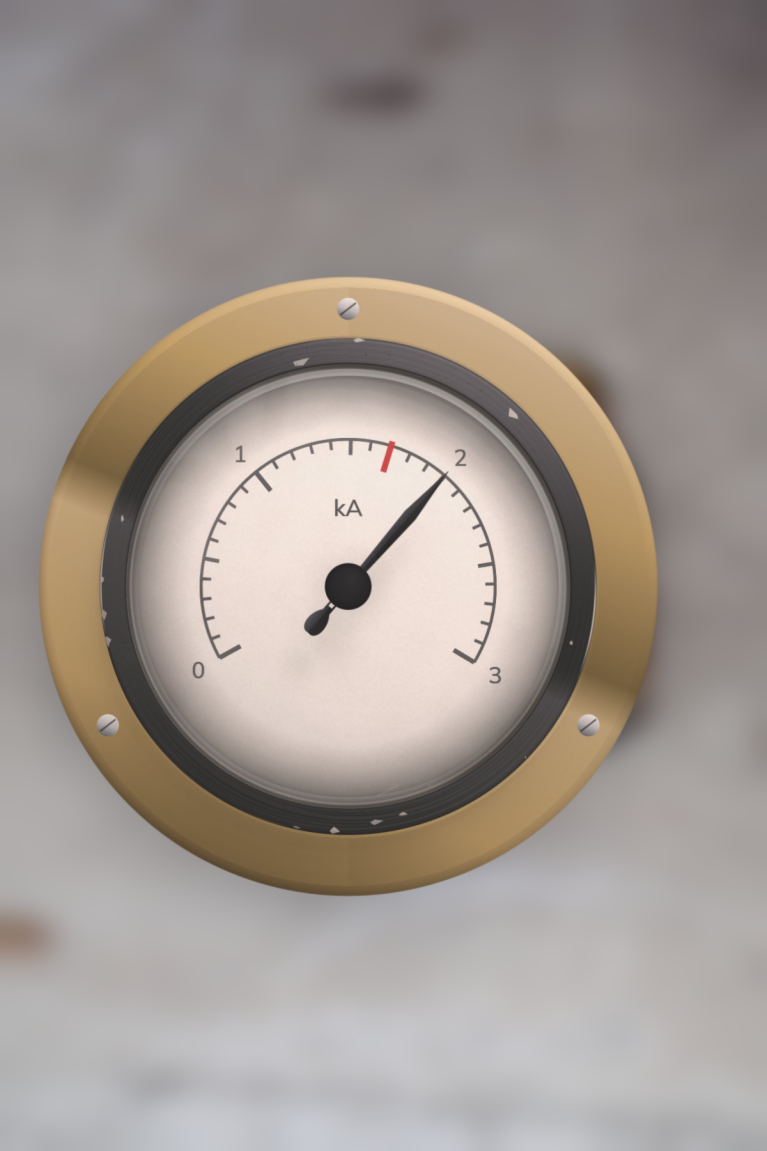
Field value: 2 kA
